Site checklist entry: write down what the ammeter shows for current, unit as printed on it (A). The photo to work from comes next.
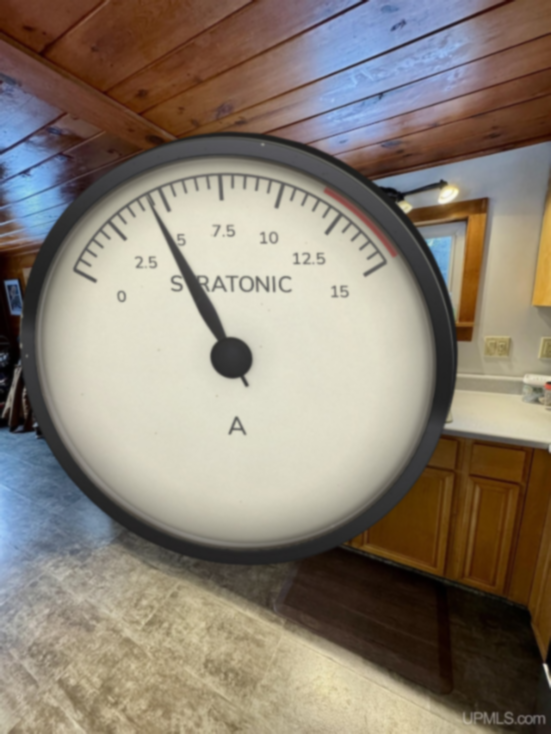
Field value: 4.5 A
